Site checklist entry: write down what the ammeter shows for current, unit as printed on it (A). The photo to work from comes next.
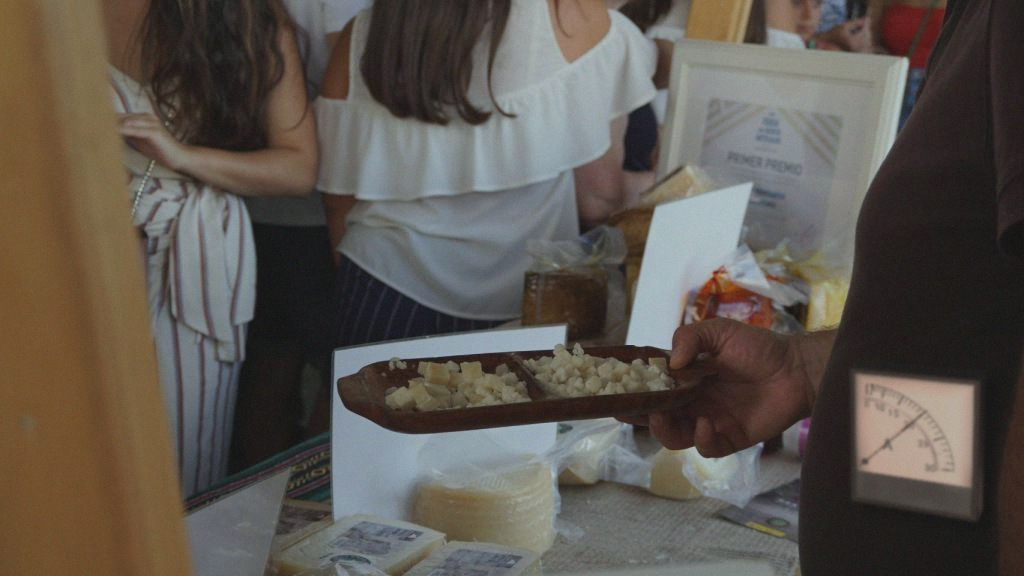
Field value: 20 A
